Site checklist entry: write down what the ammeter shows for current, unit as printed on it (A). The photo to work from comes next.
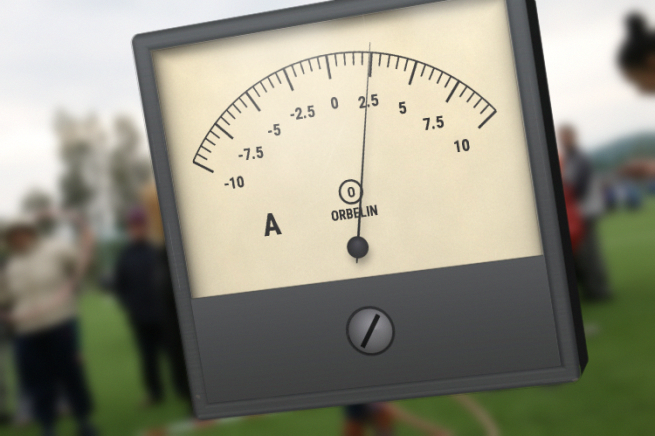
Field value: 2.5 A
